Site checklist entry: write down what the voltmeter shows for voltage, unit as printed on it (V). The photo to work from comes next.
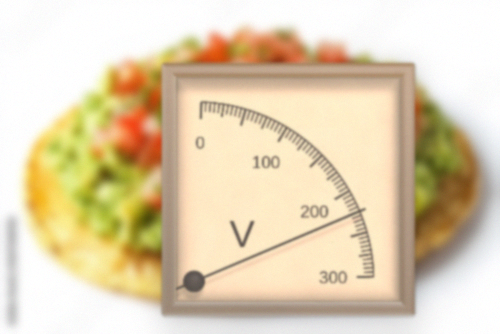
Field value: 225 V
